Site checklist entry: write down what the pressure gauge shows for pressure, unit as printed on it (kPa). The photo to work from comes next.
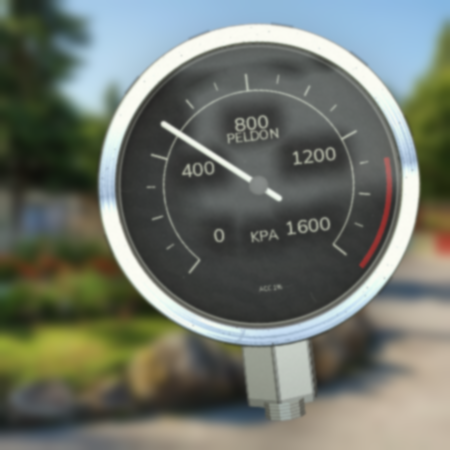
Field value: 500 kPa
